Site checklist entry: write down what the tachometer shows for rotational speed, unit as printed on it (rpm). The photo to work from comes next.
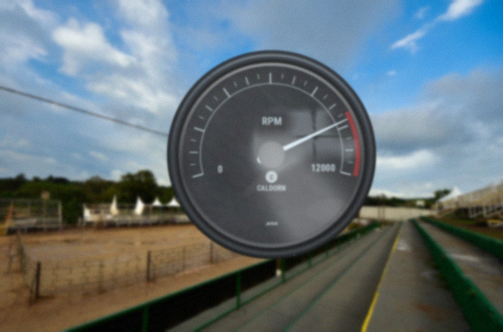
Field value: 9750 rpm
